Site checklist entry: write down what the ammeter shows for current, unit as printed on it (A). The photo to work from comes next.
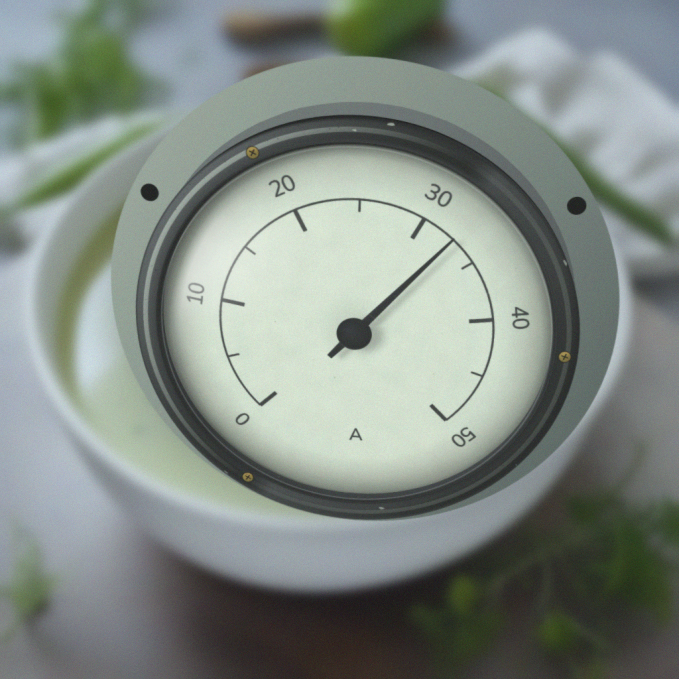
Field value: 32.5 A
